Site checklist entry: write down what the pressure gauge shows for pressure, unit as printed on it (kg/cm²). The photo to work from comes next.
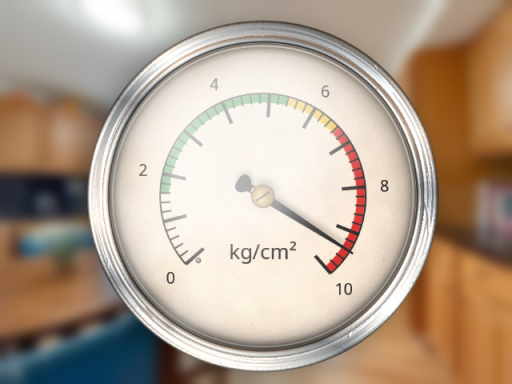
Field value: 9.4 kg/cm²
